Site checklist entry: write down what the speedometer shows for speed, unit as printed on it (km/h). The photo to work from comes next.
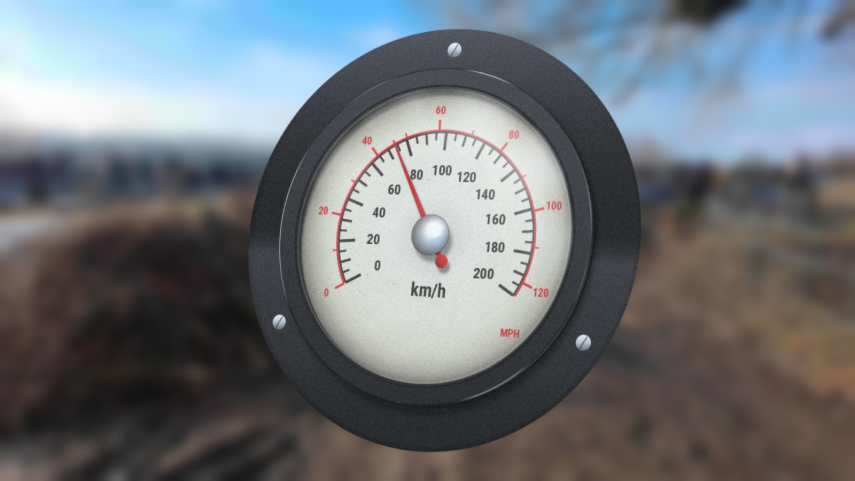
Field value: 75 km/h
